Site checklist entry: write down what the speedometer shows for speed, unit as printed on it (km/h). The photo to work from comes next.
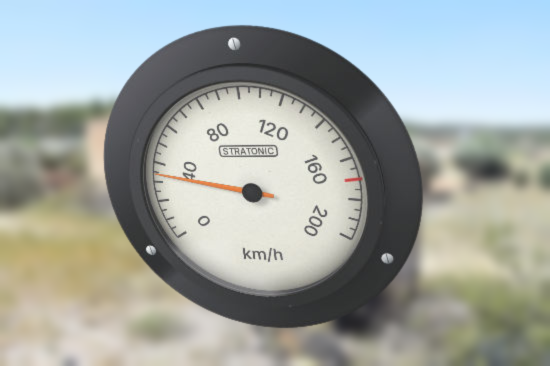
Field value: 35 km/h
